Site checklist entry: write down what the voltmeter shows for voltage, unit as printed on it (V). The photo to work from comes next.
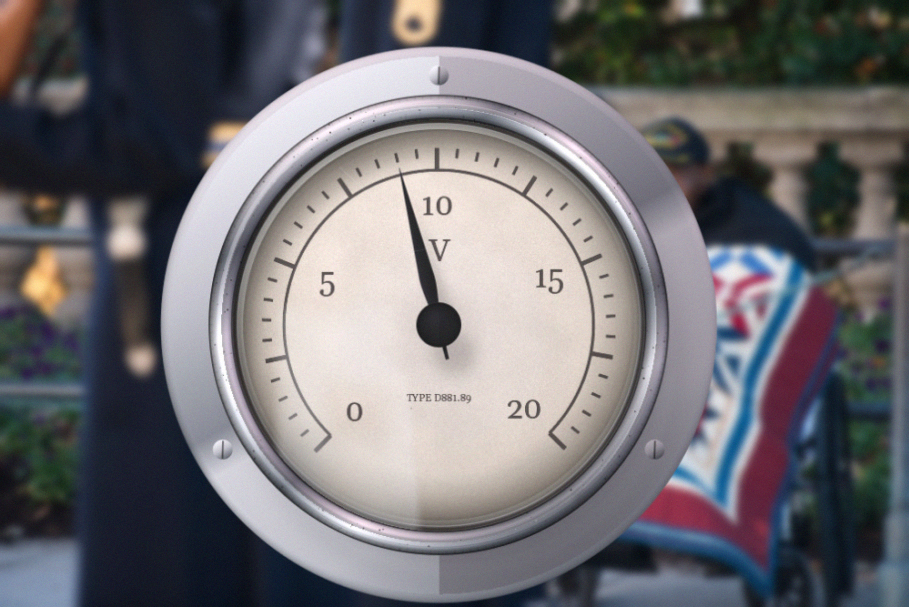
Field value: 9 V
